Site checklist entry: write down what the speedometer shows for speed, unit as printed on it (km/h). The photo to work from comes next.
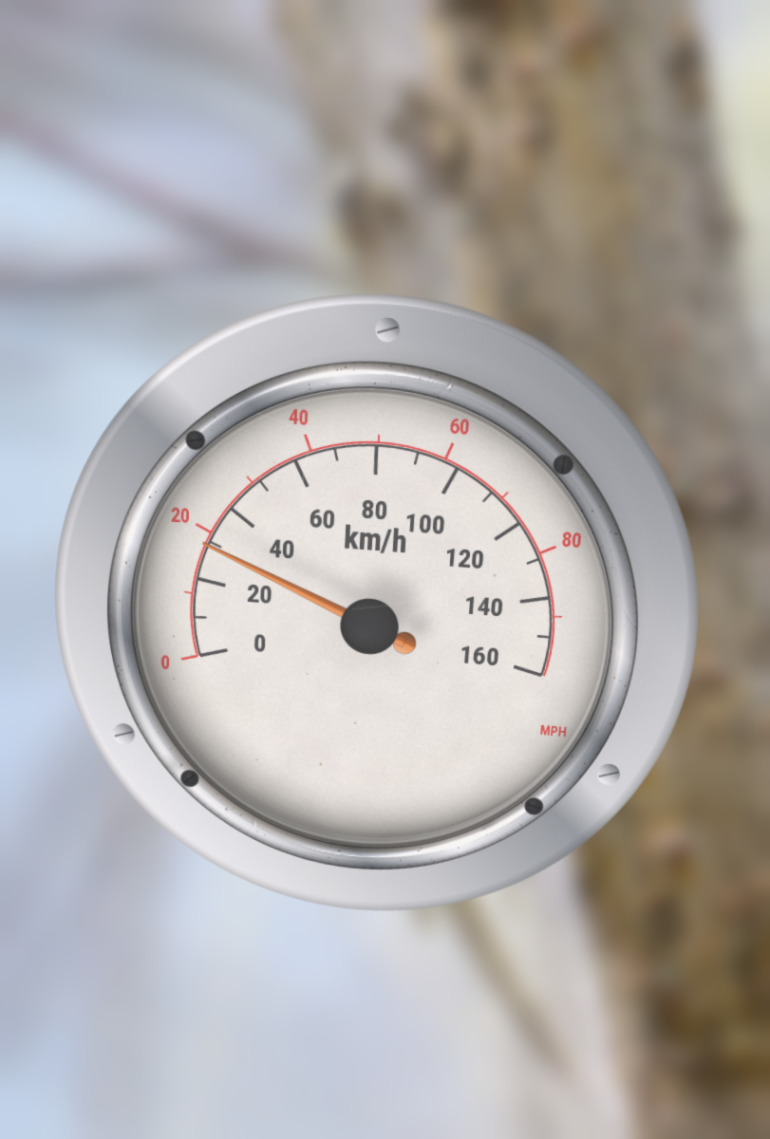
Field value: 30 km/h
